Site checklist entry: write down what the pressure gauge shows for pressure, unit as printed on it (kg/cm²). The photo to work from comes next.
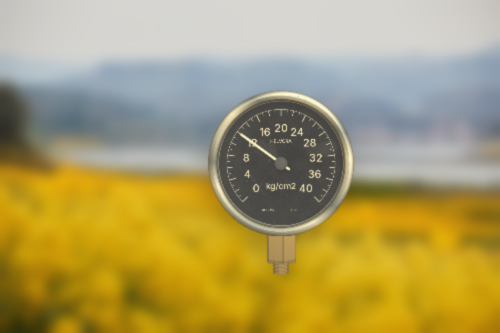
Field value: 12 kg/cm²
